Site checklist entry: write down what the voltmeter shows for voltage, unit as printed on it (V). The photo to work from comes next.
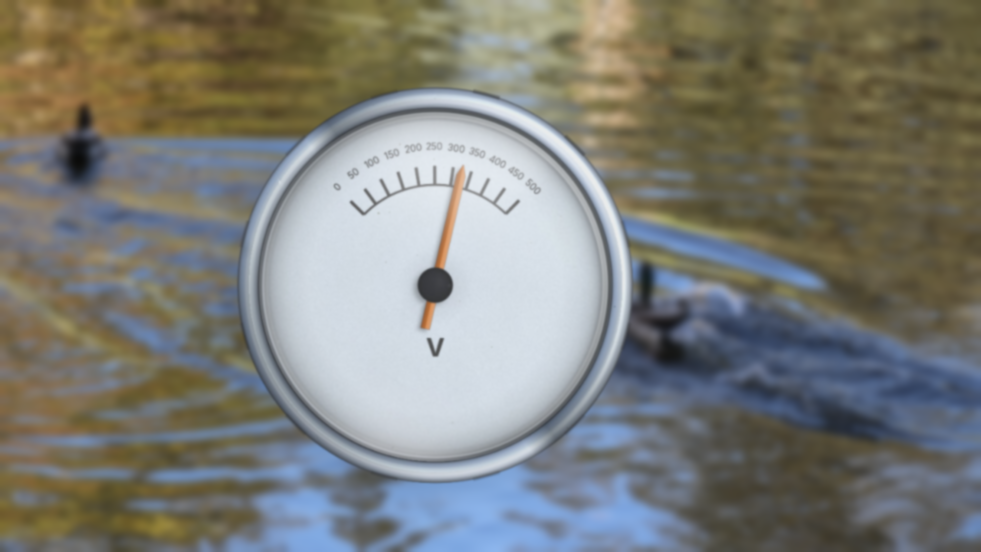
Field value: 325 V
